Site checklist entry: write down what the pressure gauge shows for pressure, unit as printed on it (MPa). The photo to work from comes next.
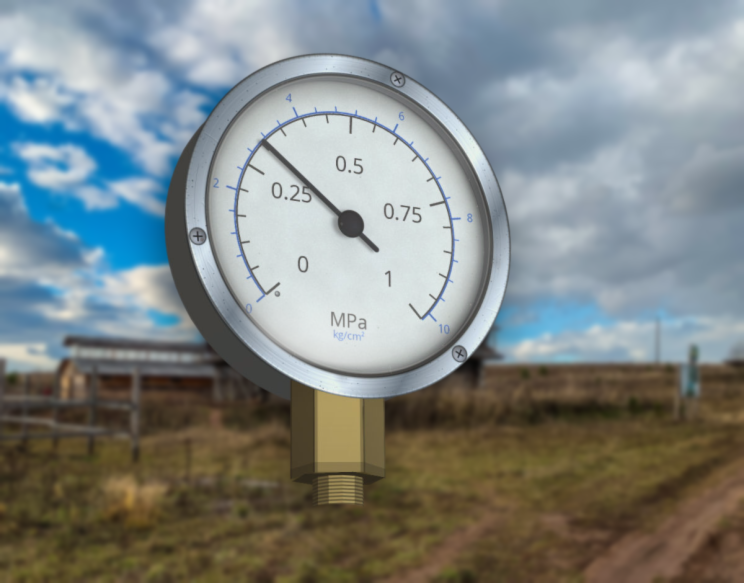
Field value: 0.3 MPa
